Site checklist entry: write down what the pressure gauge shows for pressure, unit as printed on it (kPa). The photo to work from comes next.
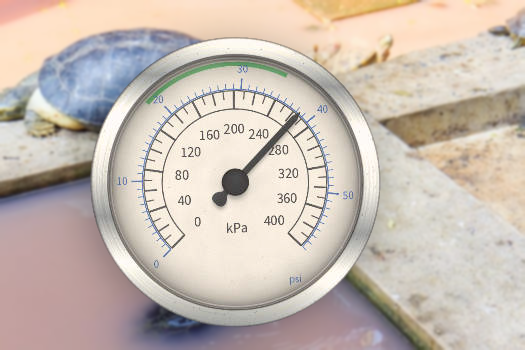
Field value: 265 kPa
